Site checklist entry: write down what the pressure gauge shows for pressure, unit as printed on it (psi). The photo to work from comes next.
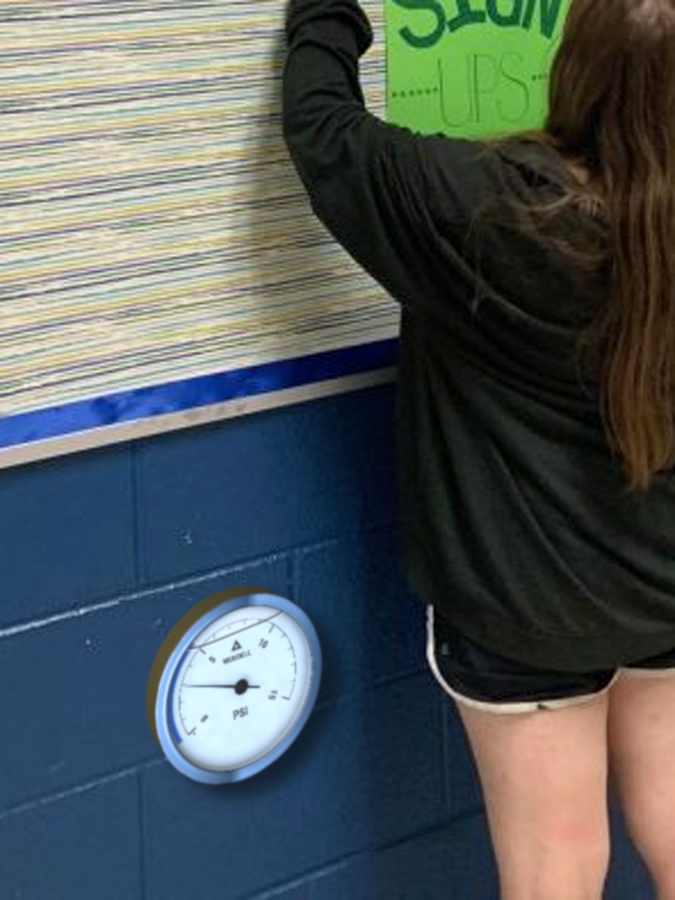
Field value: 3 psi
